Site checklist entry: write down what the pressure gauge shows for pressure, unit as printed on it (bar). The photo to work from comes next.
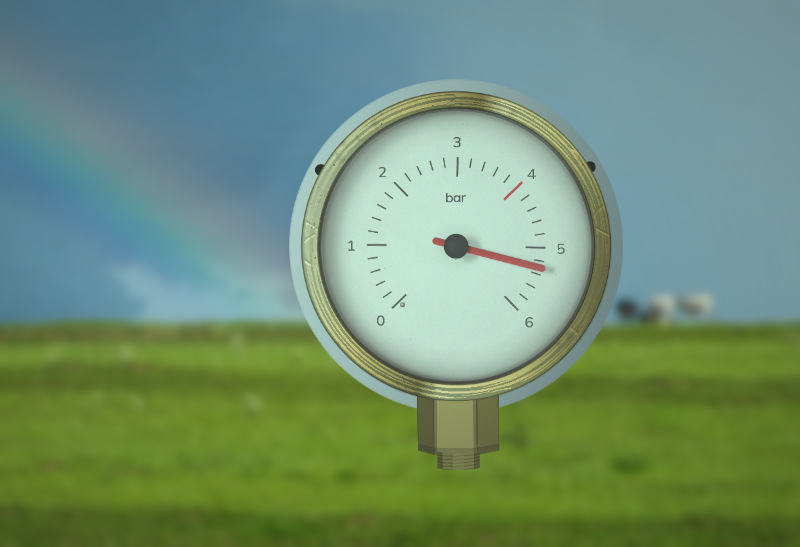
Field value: 5.3 bar
